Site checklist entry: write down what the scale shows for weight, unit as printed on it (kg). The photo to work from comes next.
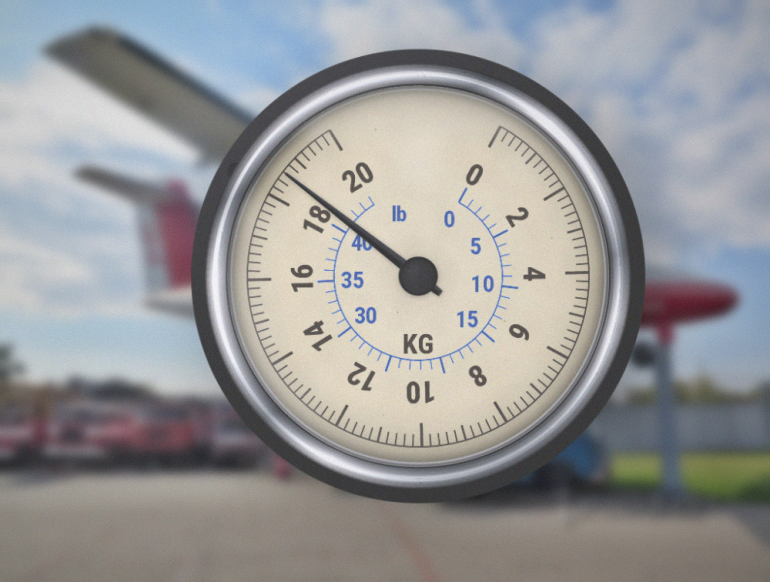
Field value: 18.6 kg
